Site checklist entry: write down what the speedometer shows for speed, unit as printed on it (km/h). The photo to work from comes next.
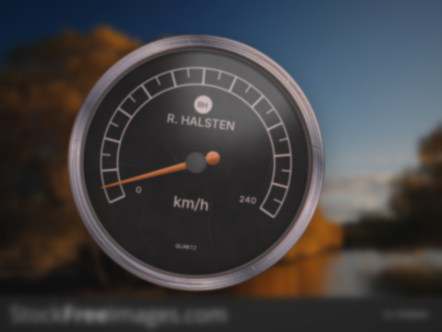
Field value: 10 km/h
